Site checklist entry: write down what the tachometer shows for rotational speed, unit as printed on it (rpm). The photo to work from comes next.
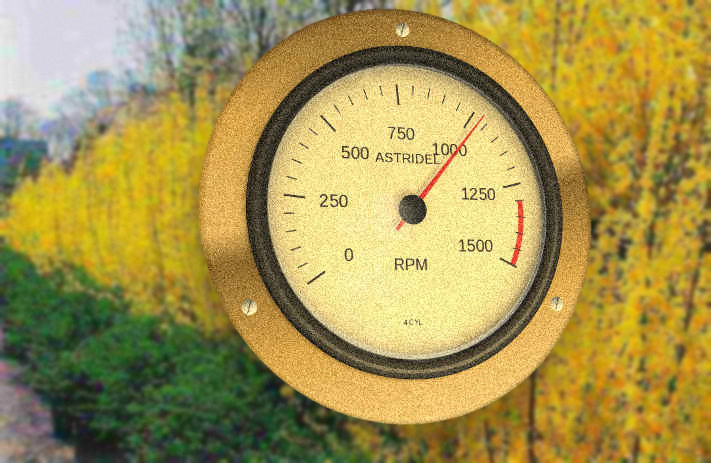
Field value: 1025 rpm
